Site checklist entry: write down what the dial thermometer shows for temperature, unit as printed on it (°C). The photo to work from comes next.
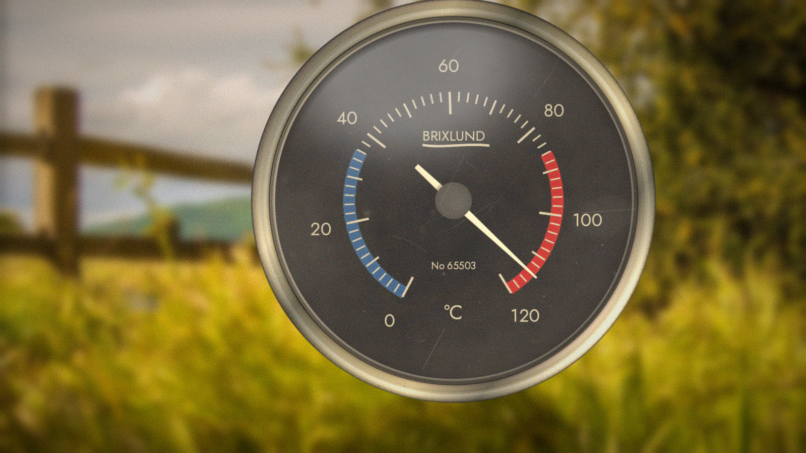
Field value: 114 °C
